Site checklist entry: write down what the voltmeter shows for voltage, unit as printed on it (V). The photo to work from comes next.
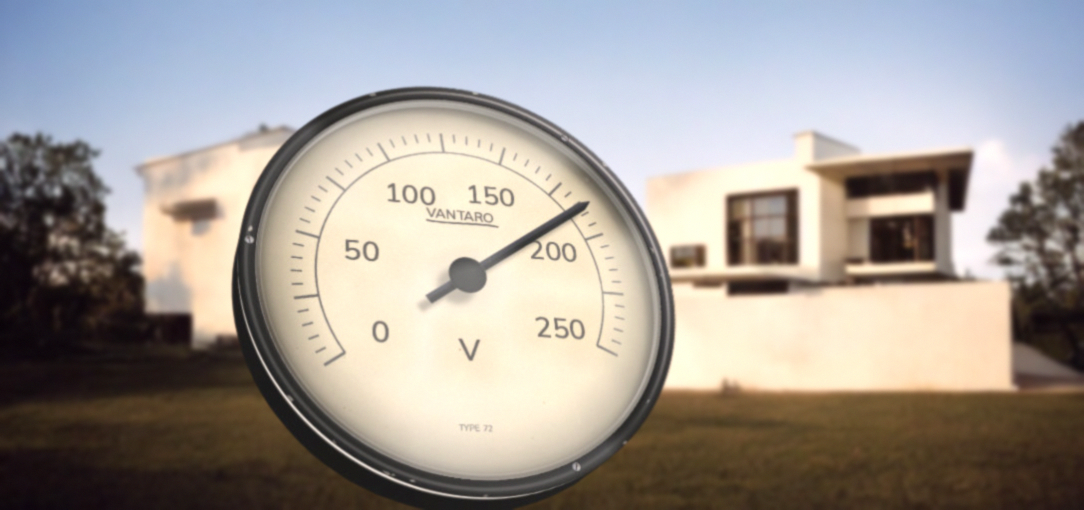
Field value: 187.5 V
